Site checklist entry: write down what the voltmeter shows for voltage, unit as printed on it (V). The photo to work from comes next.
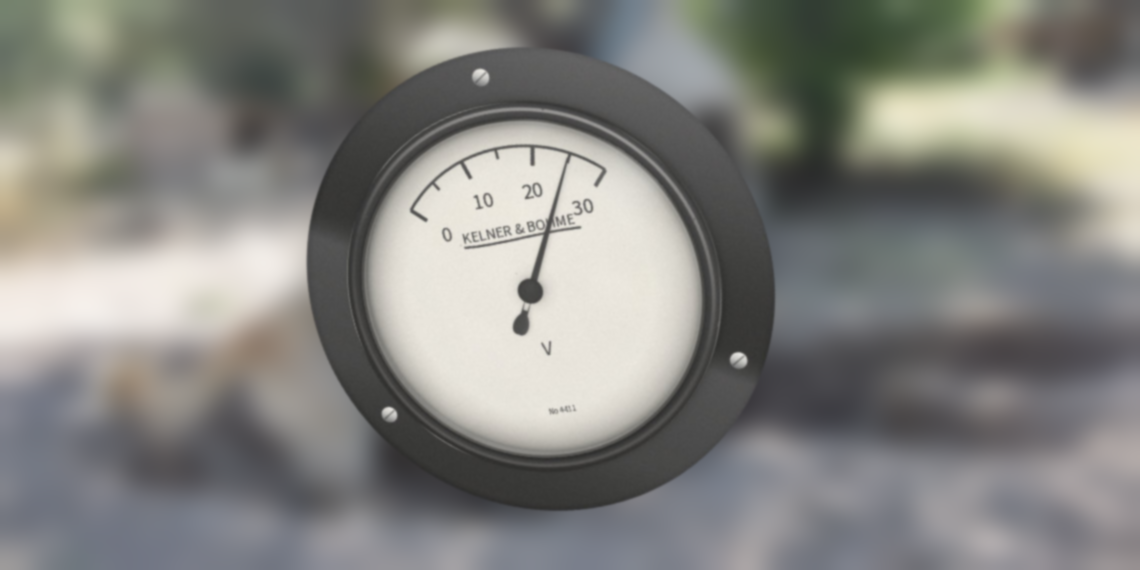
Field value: 25 V
